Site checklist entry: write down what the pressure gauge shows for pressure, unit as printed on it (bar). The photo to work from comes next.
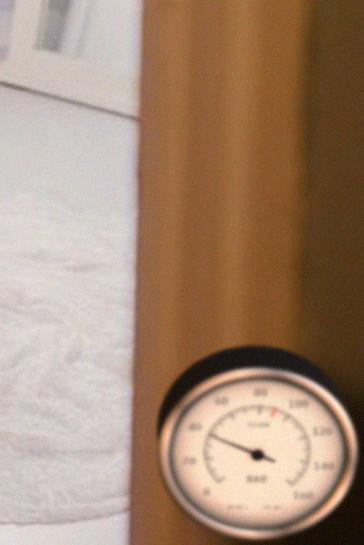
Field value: 40 bar
